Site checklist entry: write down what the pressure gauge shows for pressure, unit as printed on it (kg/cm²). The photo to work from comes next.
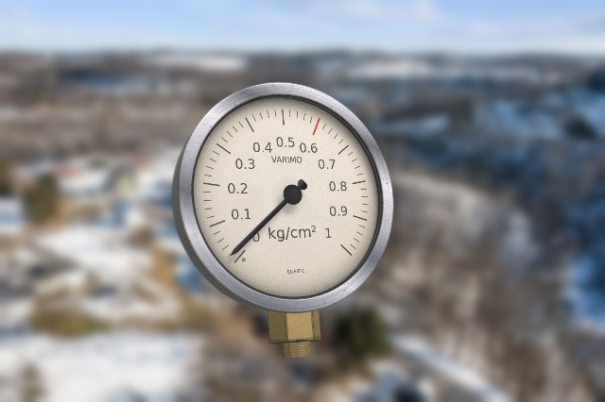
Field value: 0.02 kg/cm²
